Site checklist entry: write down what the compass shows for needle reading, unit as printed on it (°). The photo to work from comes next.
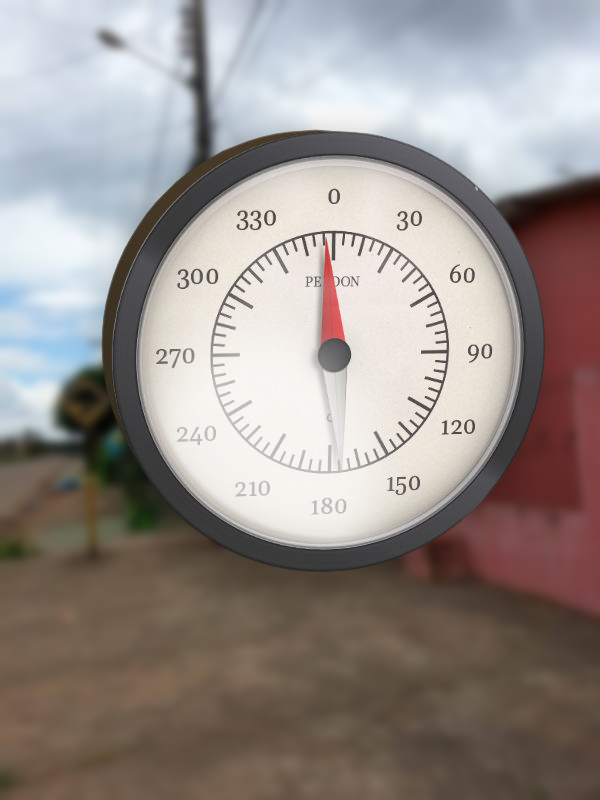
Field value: 355 °
